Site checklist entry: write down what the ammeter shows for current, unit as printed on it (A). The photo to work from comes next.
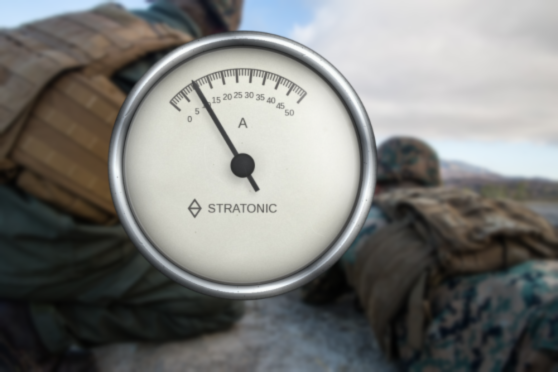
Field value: 10 A
